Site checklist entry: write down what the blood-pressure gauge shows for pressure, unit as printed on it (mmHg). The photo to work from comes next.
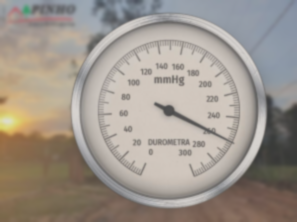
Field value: 260 mmHg
